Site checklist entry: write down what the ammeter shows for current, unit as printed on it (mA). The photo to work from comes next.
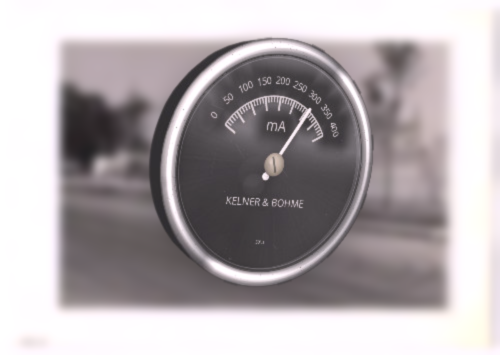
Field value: 300 mA
